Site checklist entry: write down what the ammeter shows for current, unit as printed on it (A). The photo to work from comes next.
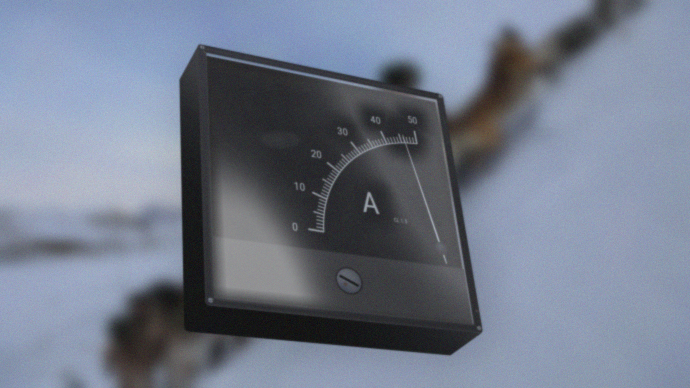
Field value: 45 A
